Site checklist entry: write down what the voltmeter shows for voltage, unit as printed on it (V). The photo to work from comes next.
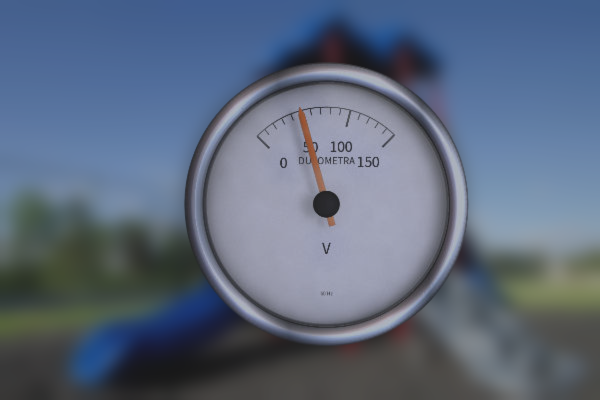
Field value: 50 V
